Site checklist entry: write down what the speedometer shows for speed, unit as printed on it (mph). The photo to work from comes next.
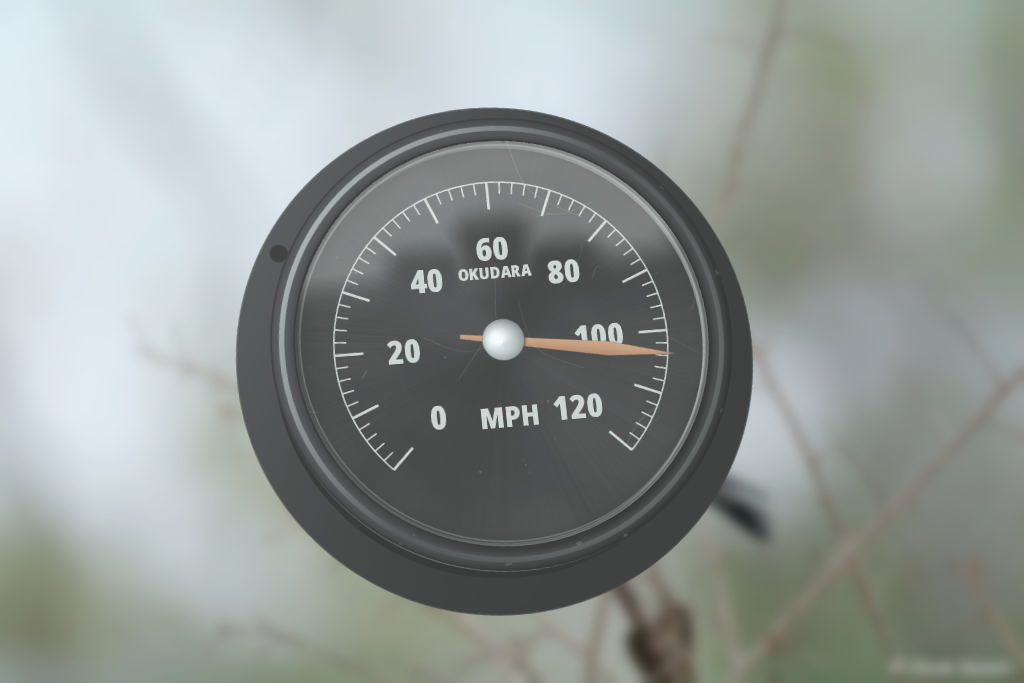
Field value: 104 mph
